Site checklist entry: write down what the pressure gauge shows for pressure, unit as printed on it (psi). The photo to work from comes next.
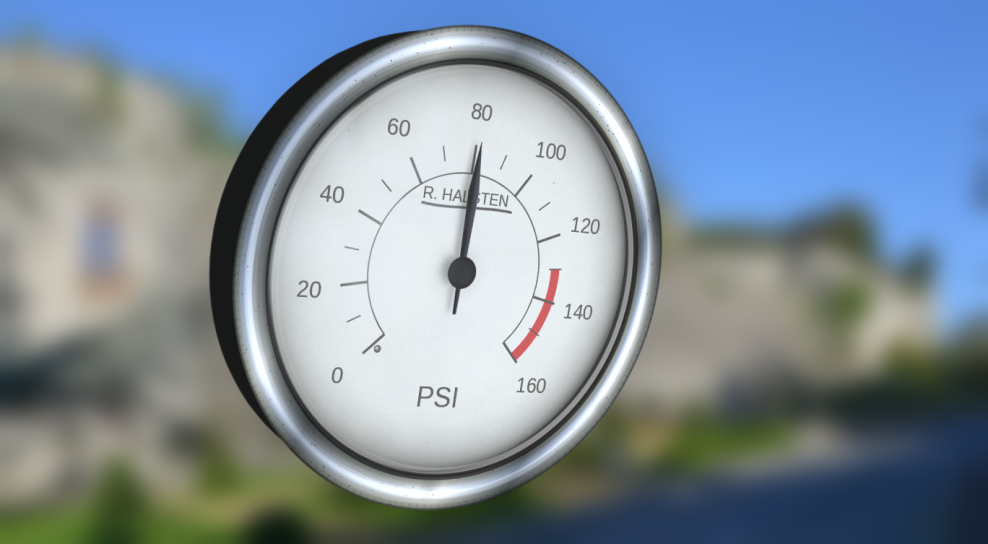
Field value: 80 psi
